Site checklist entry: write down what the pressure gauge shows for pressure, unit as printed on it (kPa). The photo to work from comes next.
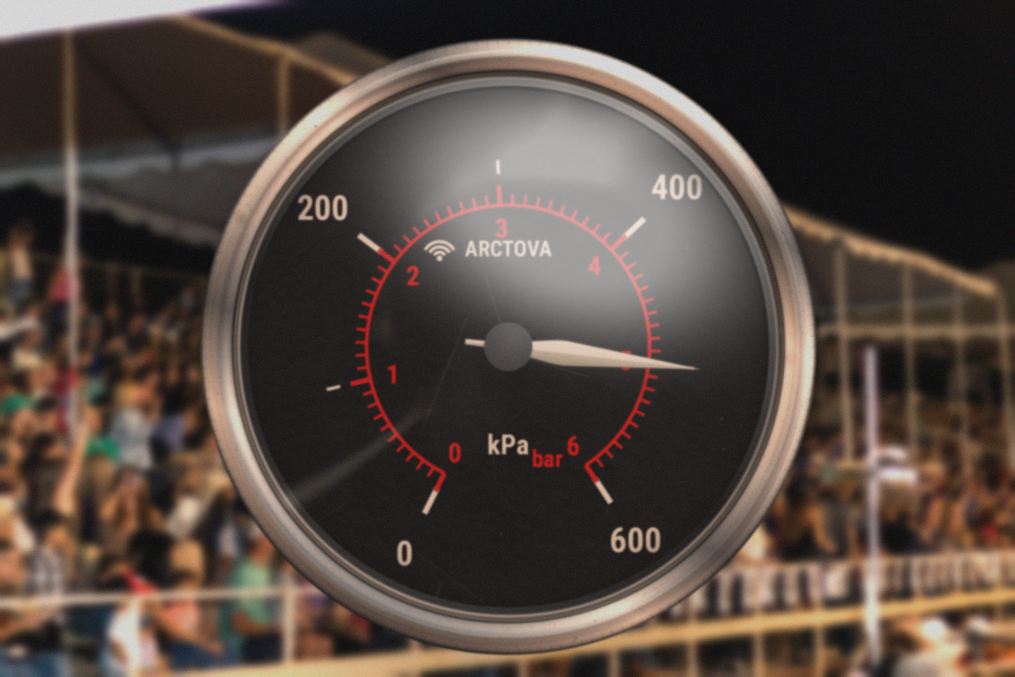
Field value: 500 kPa
